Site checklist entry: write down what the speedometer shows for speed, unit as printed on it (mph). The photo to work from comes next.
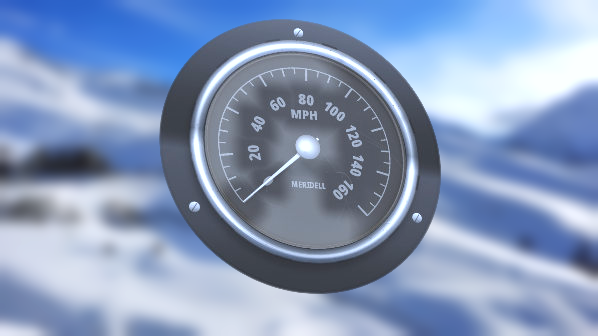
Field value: 0 mph
